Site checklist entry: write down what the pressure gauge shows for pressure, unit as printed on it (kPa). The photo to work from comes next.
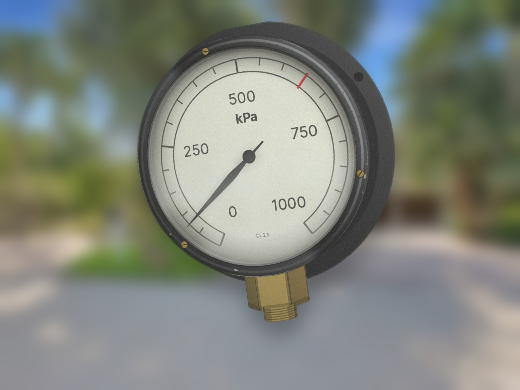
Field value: 75 kPa
